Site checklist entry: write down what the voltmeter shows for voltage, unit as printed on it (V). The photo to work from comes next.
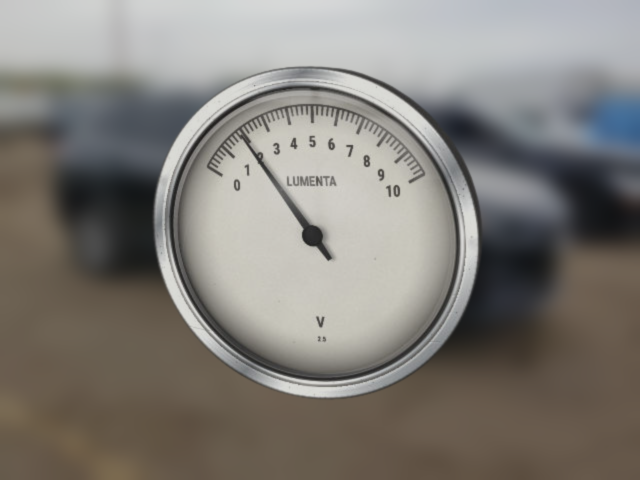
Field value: 2 V
